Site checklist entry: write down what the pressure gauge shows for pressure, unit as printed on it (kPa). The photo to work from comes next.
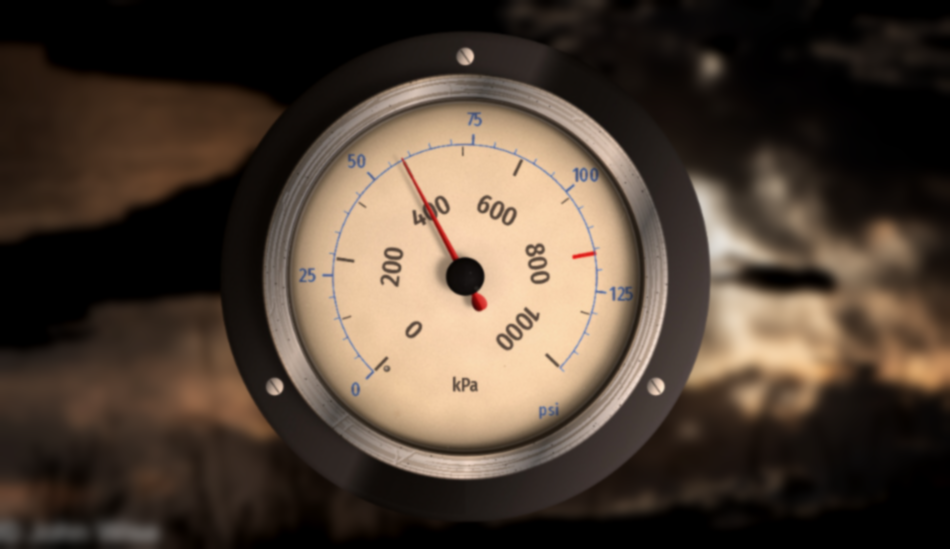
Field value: 400 kPa
